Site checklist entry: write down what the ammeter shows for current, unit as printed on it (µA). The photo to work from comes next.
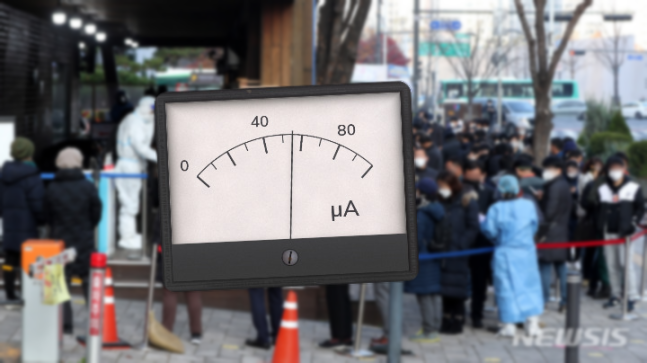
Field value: 55 µA
